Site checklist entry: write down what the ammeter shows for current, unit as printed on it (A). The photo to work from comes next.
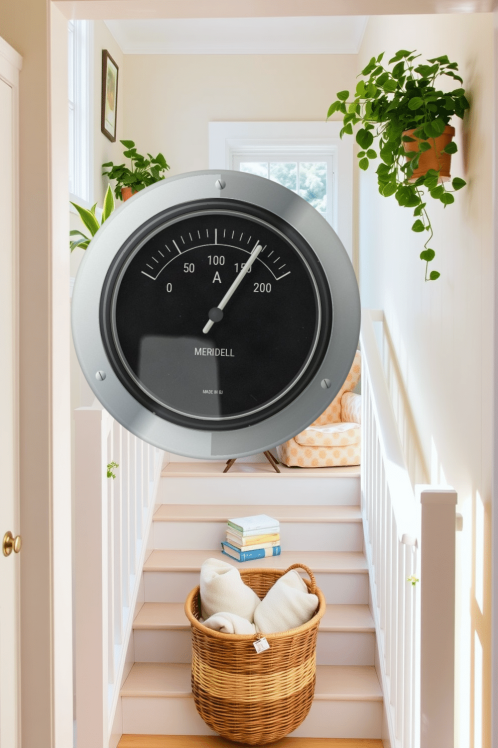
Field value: 155 A
